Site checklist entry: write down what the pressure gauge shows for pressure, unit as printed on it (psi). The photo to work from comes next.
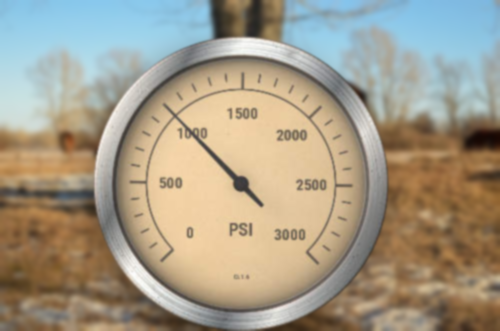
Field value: 1000 psi
